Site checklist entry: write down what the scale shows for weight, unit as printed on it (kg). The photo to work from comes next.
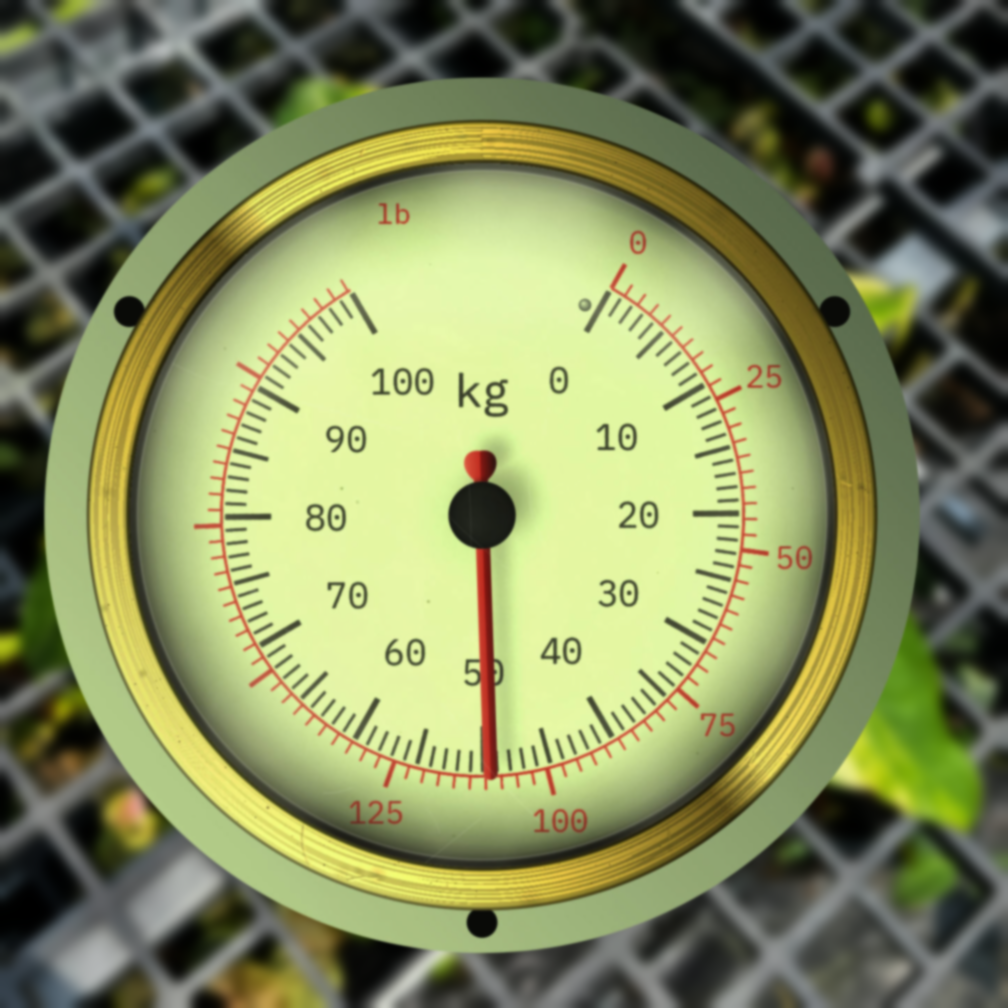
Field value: 49.5 kg
